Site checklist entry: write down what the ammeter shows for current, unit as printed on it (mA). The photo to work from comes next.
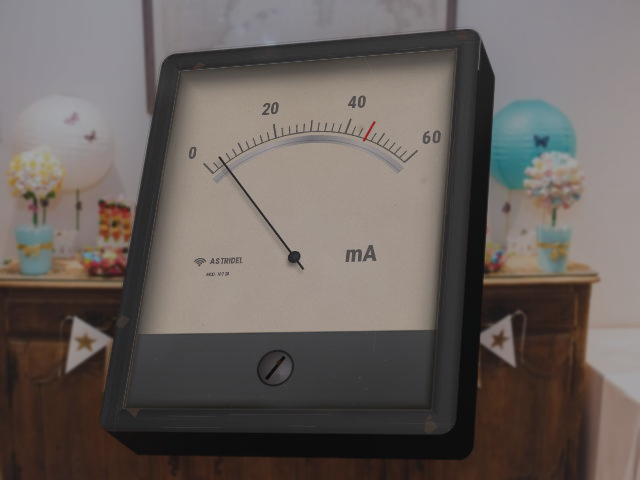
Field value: 4 mA
